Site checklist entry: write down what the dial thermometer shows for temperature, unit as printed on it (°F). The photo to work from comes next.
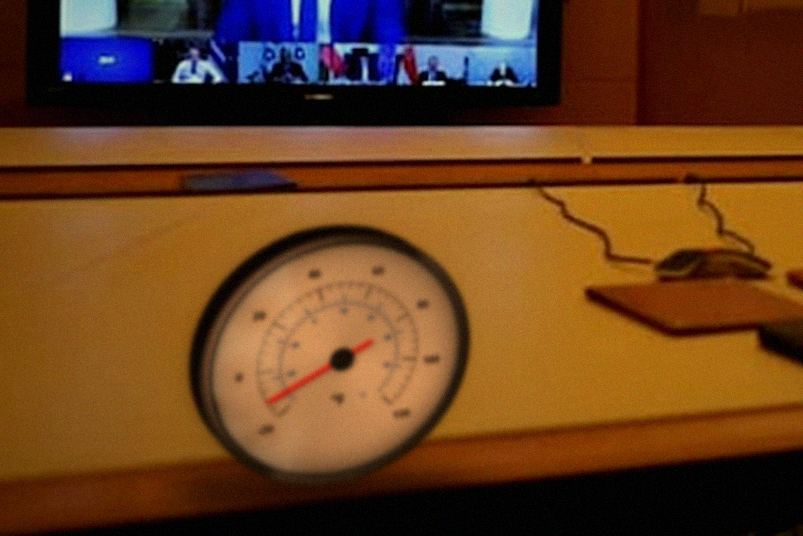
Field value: -12 °F
